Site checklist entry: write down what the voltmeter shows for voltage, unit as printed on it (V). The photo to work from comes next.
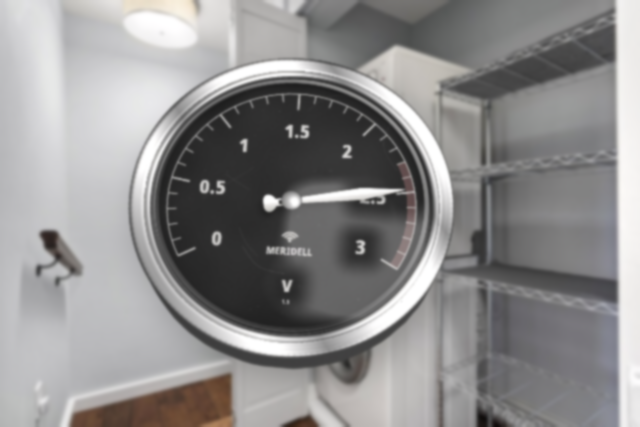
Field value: 2.5 V
